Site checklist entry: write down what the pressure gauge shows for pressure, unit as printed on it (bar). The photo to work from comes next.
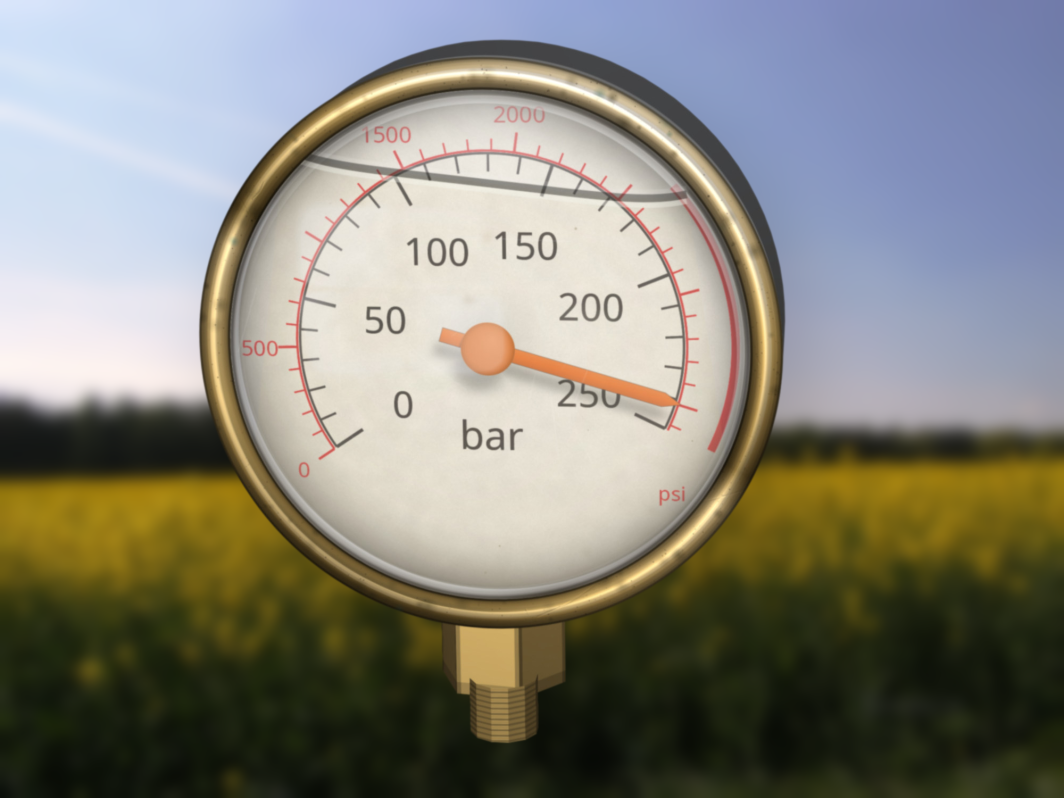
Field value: 240 bar
